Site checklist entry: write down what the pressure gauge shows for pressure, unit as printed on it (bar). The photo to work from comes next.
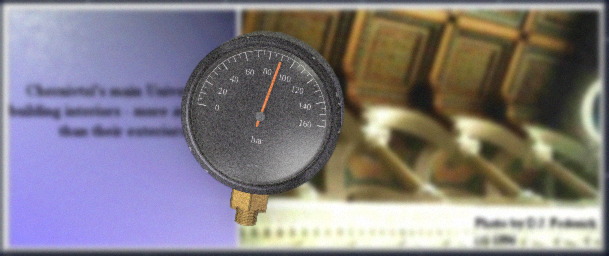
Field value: 90 bar
